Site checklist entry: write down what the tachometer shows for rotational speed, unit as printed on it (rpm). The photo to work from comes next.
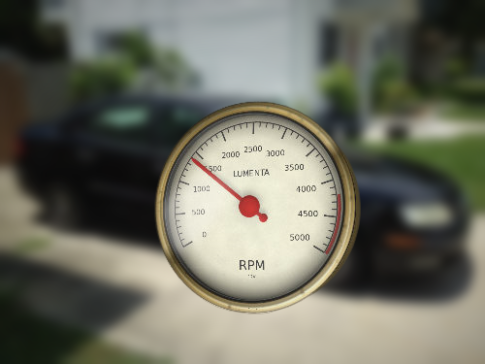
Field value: 1400 rpm
